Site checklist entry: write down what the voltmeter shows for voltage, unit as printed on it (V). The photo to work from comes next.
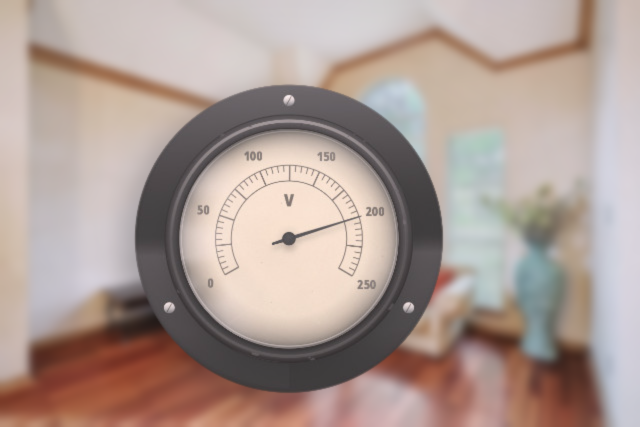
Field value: 200 V
